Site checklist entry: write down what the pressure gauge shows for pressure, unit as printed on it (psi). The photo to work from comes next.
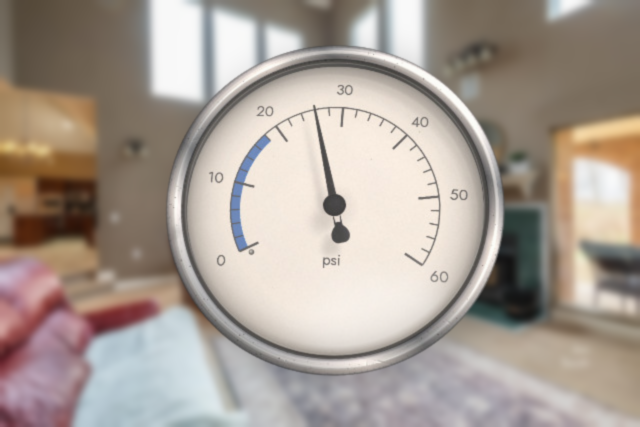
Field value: 26 psi
